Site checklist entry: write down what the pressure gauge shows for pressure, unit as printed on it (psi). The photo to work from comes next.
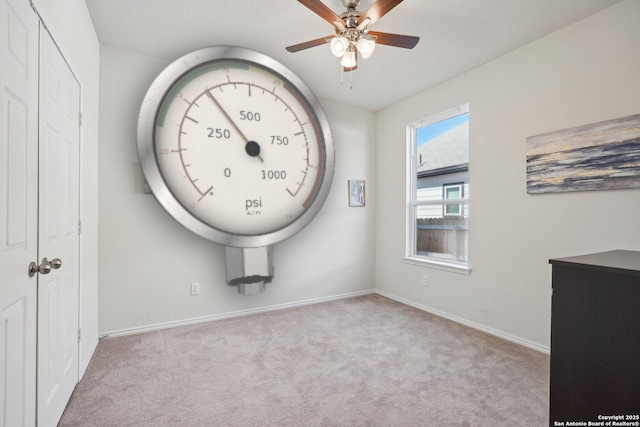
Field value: 350 psi
